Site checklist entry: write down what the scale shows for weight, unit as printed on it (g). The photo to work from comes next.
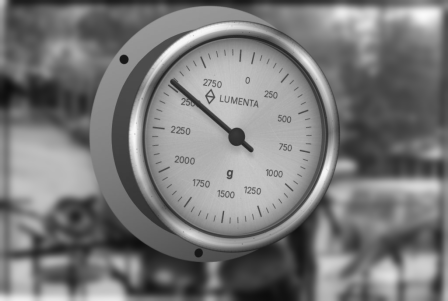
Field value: 2525 g
